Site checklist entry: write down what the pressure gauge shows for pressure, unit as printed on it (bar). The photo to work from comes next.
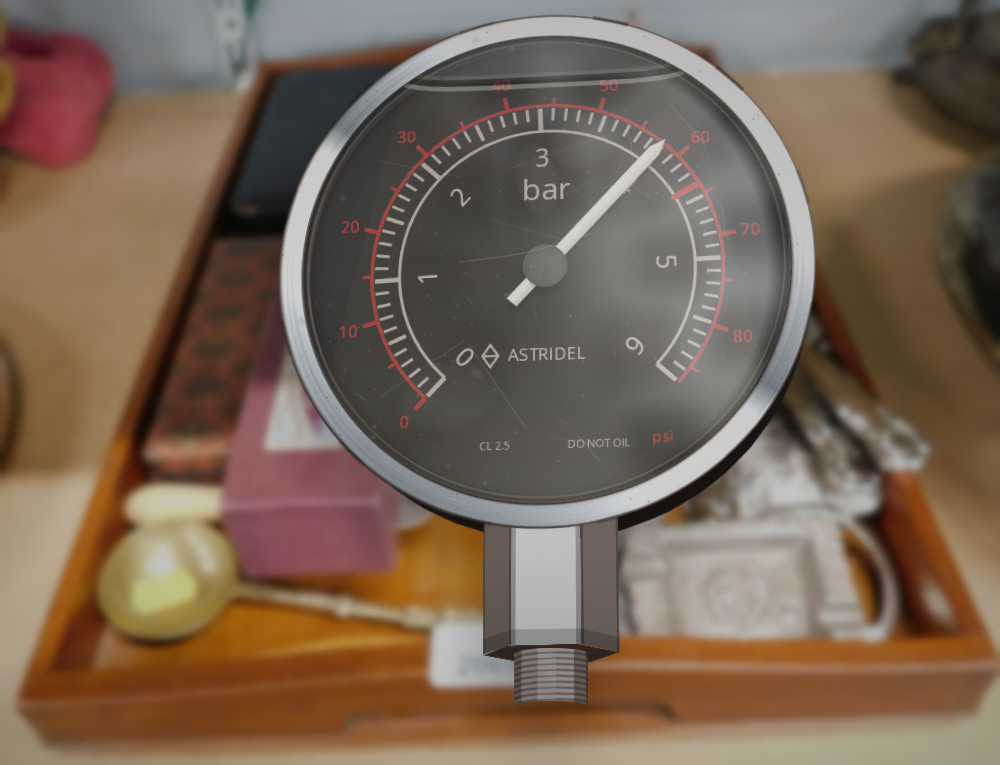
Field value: 4 bar
